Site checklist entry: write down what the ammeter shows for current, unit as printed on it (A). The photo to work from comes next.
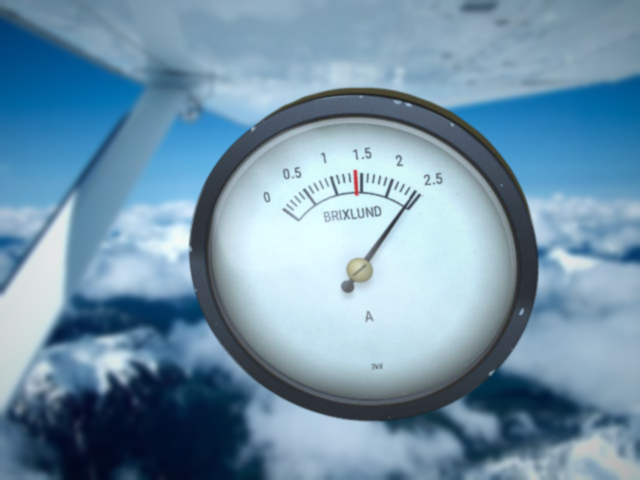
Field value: 2.4 A
